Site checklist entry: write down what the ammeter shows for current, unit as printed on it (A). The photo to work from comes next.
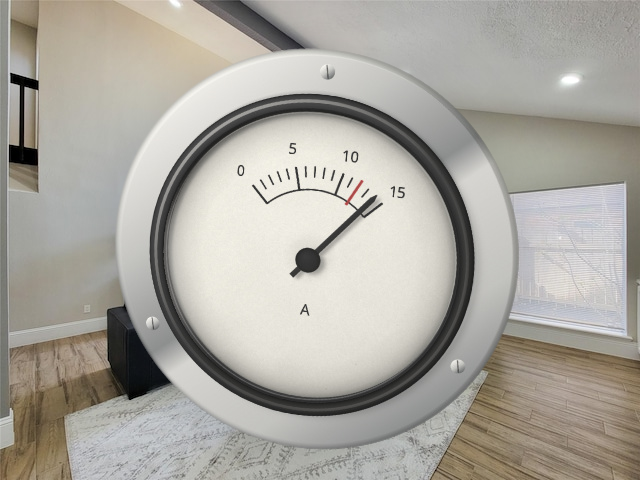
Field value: 14 A
